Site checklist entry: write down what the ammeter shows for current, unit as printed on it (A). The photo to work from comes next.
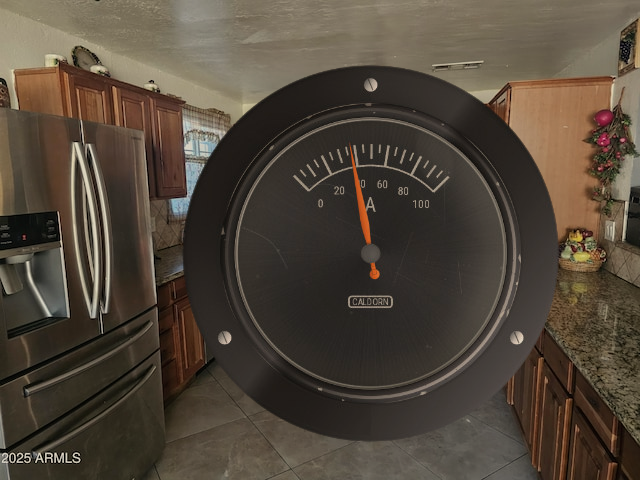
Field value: 37.5 A
